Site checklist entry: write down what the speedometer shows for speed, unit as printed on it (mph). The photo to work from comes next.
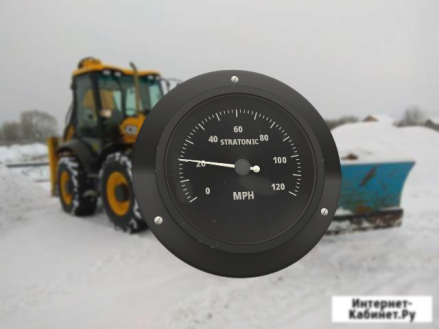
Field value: 20 mph
